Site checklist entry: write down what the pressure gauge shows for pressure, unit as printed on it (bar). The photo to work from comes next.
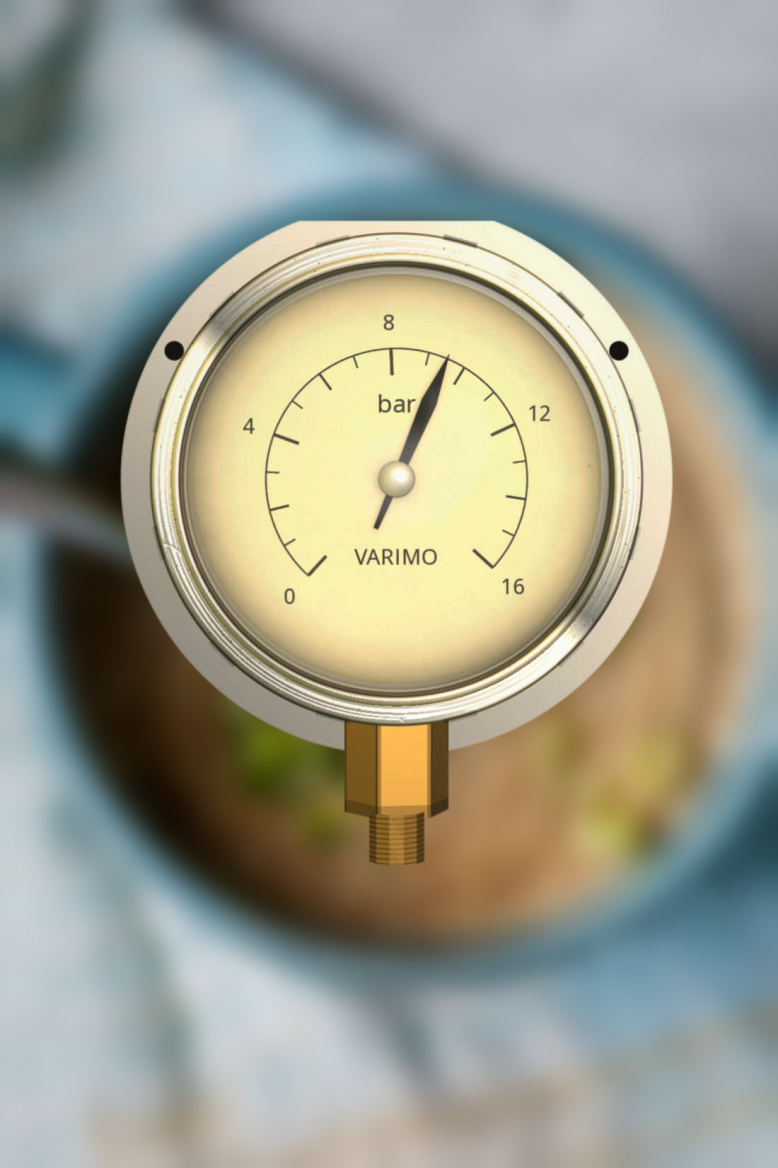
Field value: 9.5 bar
